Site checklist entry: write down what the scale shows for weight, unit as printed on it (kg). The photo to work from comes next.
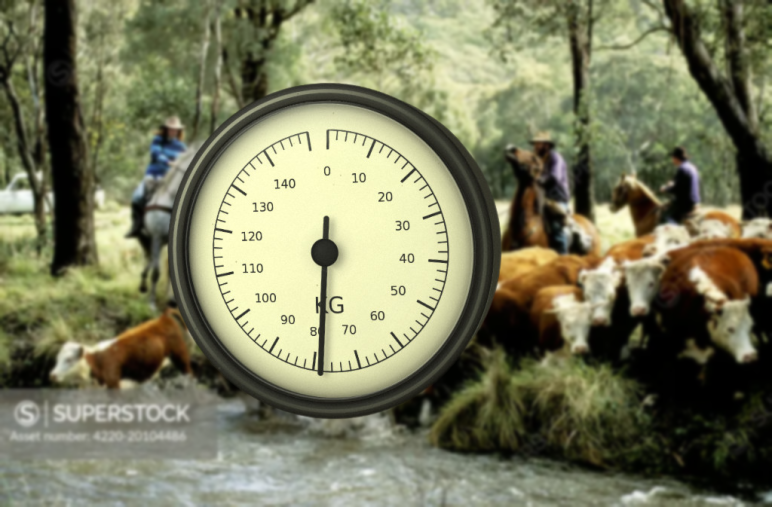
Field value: 78 kg
